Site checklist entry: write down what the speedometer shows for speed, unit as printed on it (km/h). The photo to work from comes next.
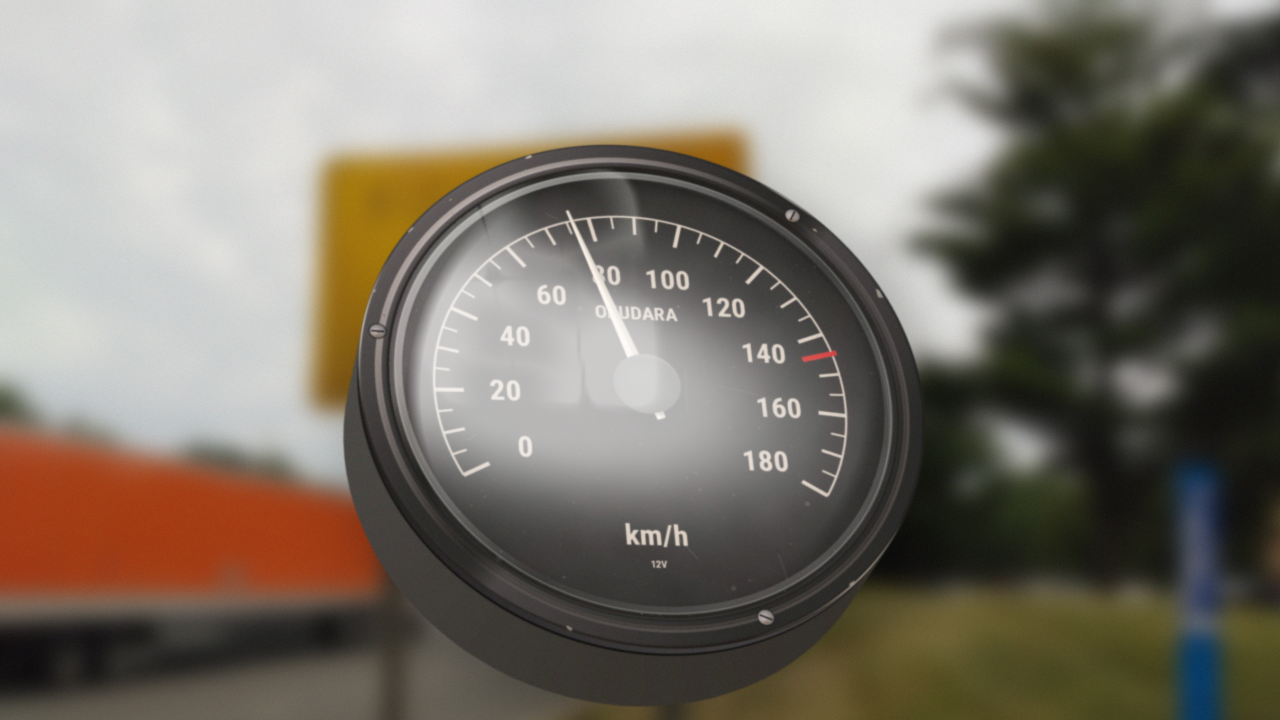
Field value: 75 km/h
